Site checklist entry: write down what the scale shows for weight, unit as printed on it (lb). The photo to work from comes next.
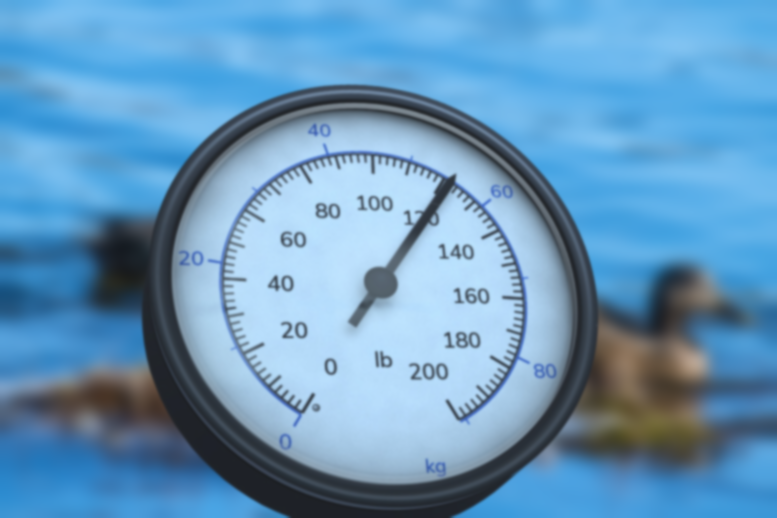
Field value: 122 lb
